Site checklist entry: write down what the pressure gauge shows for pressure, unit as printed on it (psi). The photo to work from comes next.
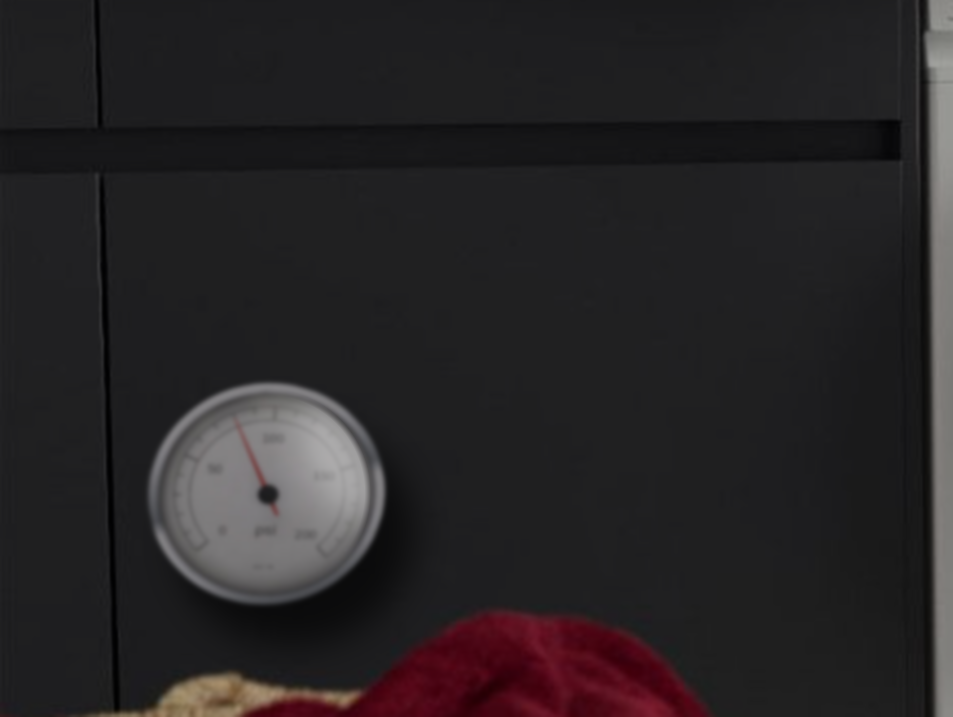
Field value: 80 psi
